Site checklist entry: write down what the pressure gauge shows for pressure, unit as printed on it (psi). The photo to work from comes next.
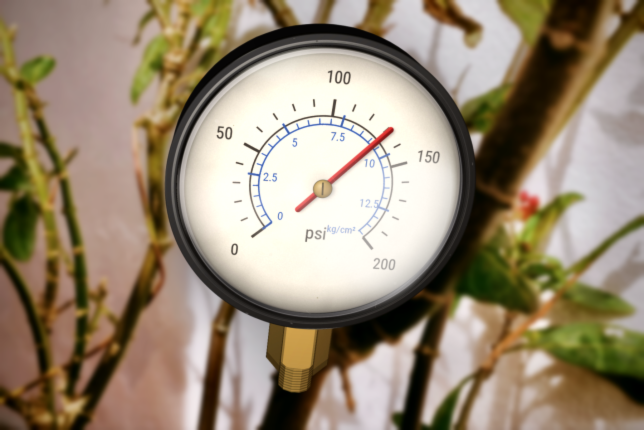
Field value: 130 psi
